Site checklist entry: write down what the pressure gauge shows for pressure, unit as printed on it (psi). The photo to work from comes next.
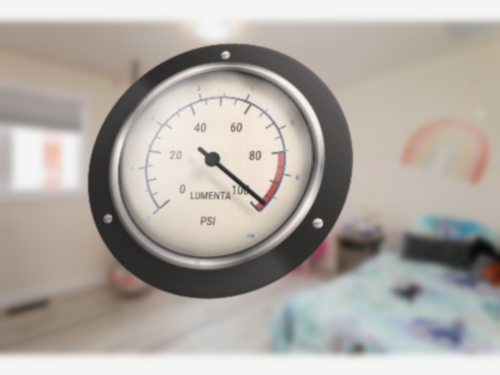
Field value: 97.5 psi
